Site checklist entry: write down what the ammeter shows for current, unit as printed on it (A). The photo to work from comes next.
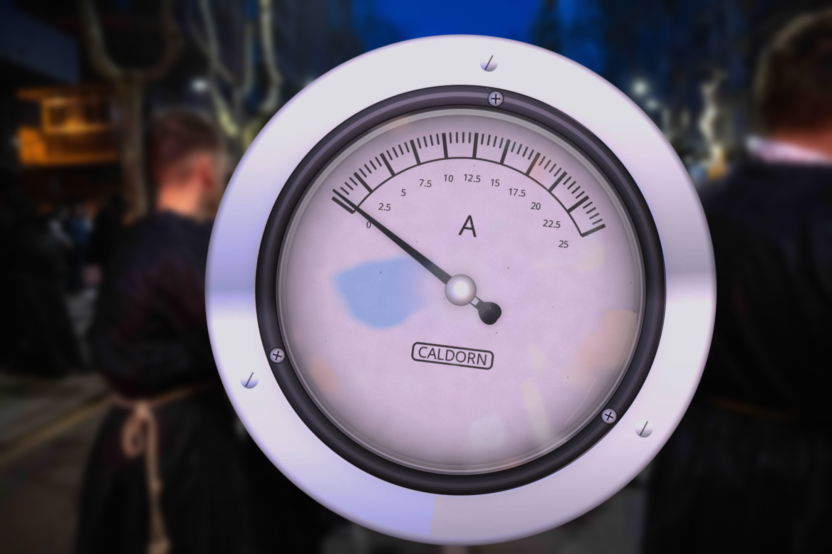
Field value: 0.5 A
